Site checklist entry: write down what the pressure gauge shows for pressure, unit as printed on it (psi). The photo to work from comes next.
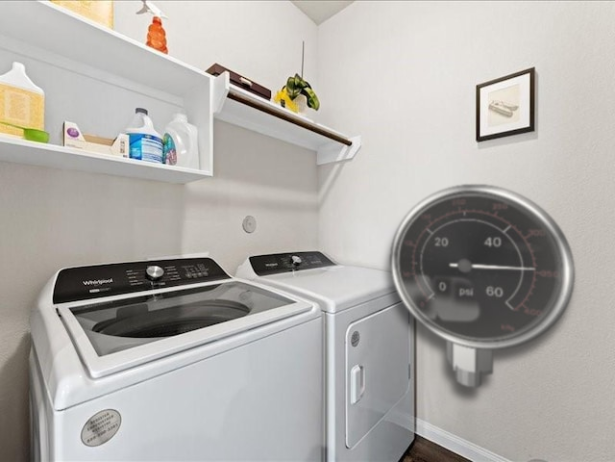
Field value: 50 psi
